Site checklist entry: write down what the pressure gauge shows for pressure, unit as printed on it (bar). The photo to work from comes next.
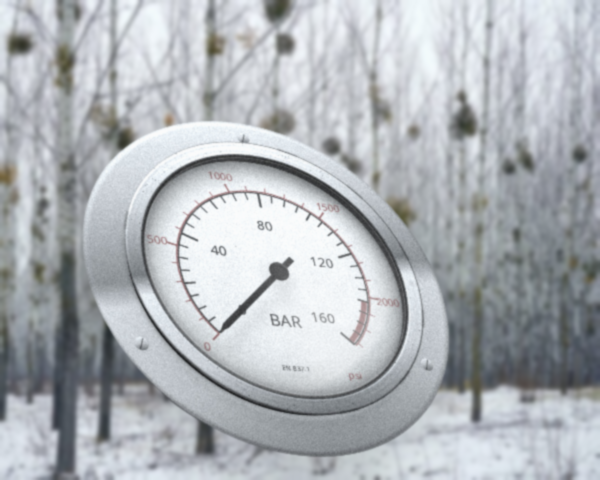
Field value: 0 bar
